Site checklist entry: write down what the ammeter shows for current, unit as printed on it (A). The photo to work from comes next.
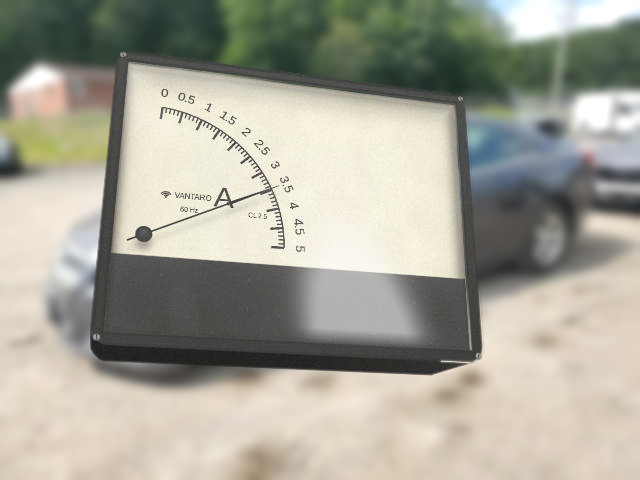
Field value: 3.5 A
